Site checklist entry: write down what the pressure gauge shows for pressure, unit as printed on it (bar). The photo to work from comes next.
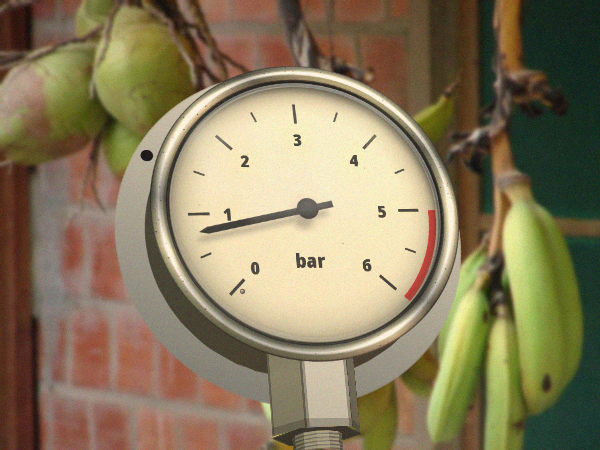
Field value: 0.75 bar
